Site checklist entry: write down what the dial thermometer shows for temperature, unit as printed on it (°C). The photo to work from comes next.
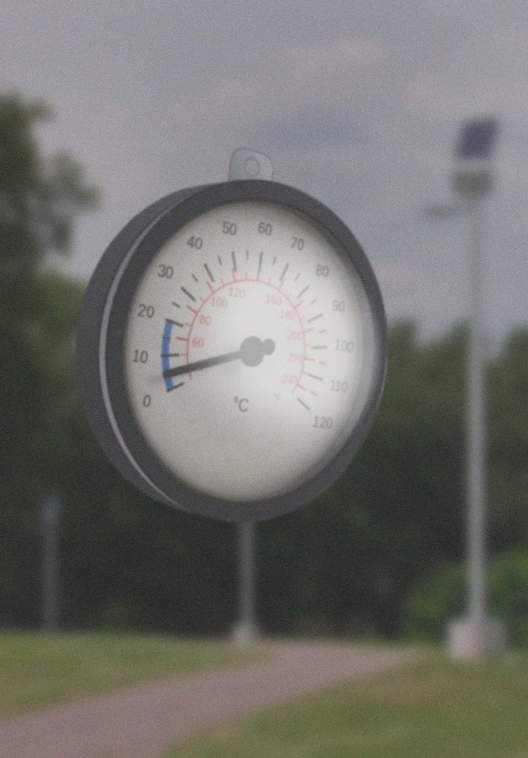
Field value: 5 °C
